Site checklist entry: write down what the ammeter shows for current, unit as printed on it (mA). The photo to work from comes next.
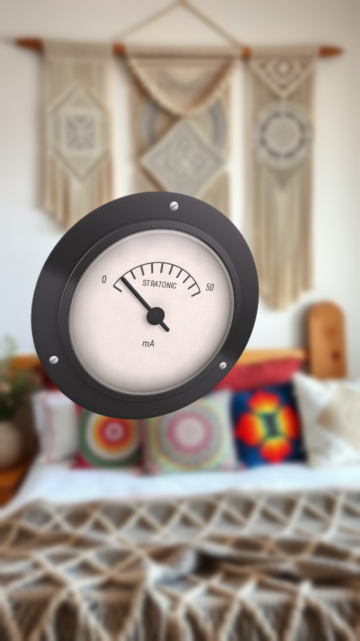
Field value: 5 mA
